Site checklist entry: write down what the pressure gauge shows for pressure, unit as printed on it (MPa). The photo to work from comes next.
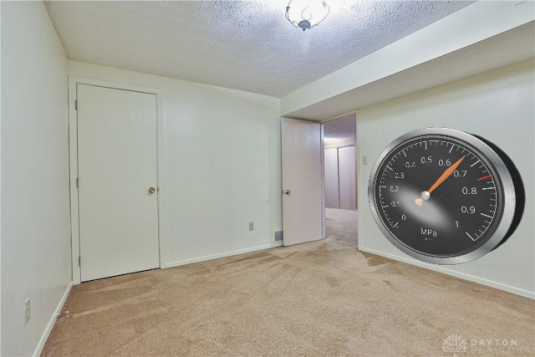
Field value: 0.66 MPa
